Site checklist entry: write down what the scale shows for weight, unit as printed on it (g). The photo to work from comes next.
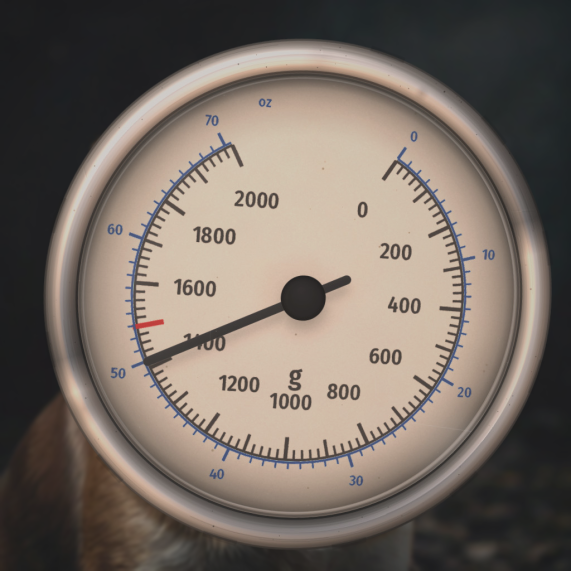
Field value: 1420 g
